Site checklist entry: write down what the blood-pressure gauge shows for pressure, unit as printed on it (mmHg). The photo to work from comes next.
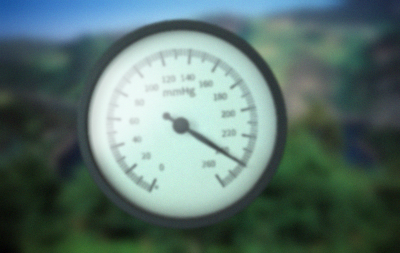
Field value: 240 mmHg
